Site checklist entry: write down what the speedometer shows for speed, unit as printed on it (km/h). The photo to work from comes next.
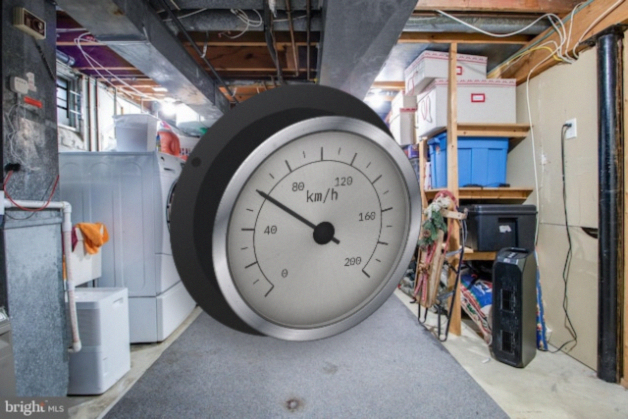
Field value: 60 km/h
